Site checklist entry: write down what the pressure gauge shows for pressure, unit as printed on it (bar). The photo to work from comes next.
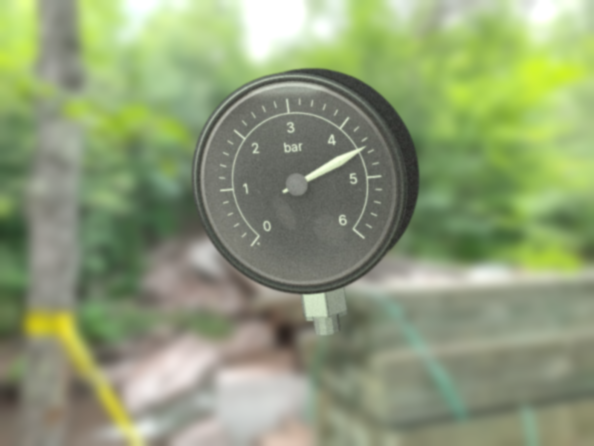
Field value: 4.5 bar
